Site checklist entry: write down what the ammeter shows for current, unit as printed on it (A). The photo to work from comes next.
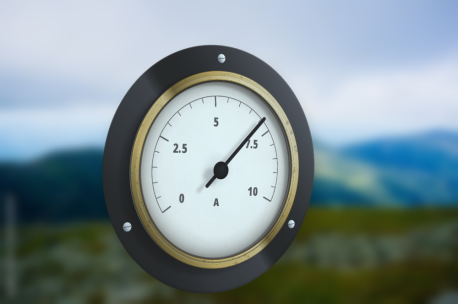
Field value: 7 A
